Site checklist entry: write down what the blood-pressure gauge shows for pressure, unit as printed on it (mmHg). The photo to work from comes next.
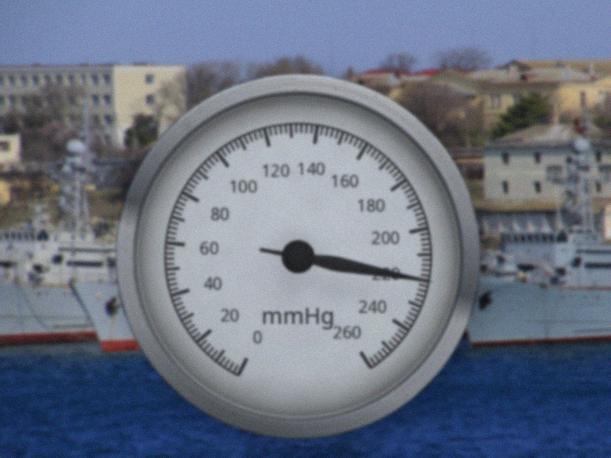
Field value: 220 mmHg
